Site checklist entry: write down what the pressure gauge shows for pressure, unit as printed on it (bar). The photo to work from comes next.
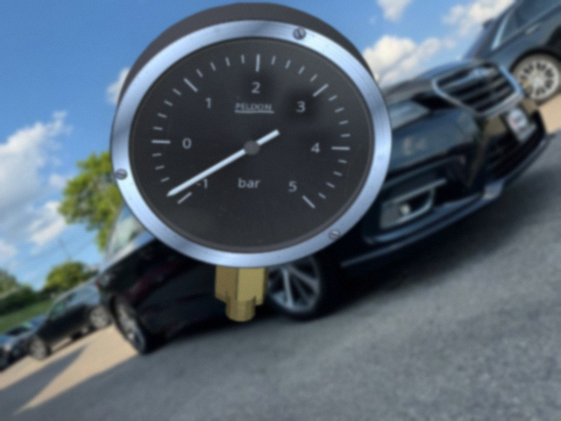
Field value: -0.8 bar
